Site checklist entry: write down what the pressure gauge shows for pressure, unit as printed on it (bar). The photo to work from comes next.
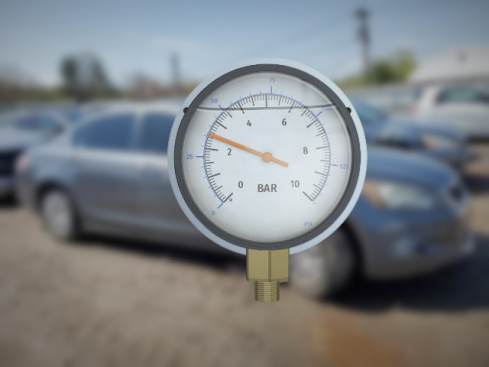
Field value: 2.5 bar
